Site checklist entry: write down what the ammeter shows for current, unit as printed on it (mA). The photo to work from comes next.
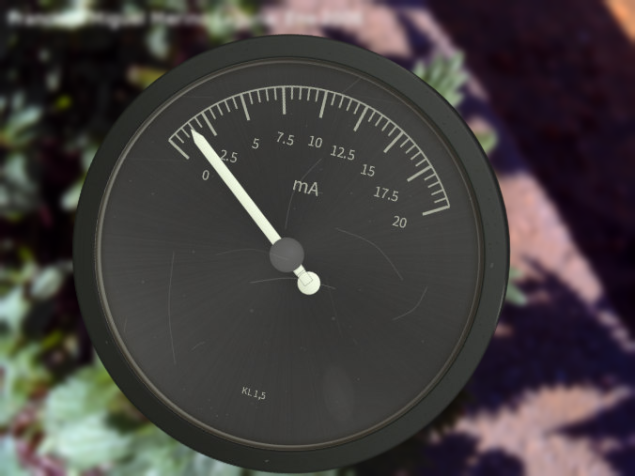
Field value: 1.5 mA
